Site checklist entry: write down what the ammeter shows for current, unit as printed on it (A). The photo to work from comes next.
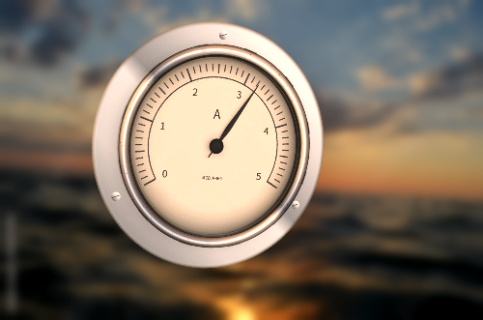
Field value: 3.2 A
